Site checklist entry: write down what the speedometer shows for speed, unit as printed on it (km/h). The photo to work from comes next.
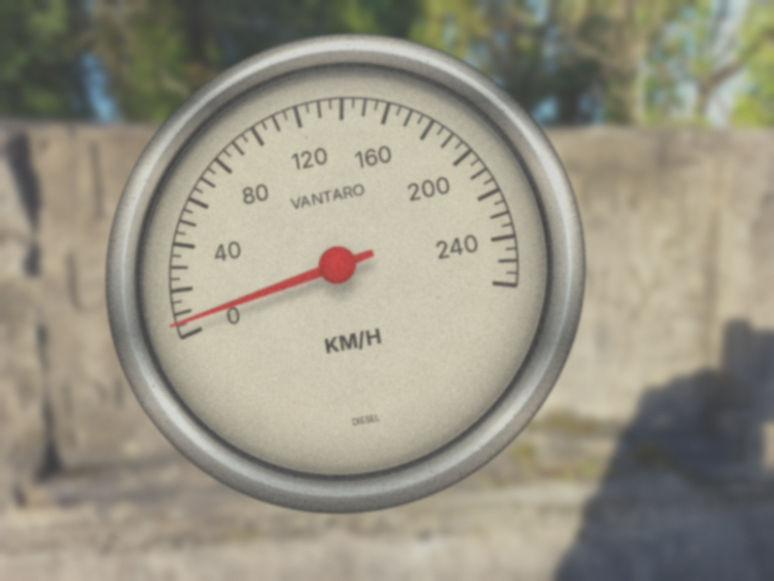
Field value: 5 km/h
